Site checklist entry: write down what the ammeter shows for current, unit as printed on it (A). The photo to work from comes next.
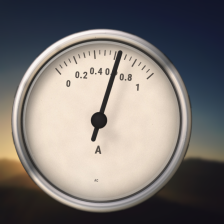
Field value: 0.65 A
